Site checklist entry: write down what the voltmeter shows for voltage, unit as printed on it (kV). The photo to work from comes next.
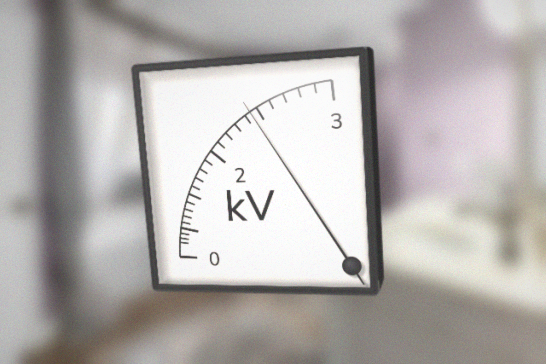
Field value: 2.45 kV
